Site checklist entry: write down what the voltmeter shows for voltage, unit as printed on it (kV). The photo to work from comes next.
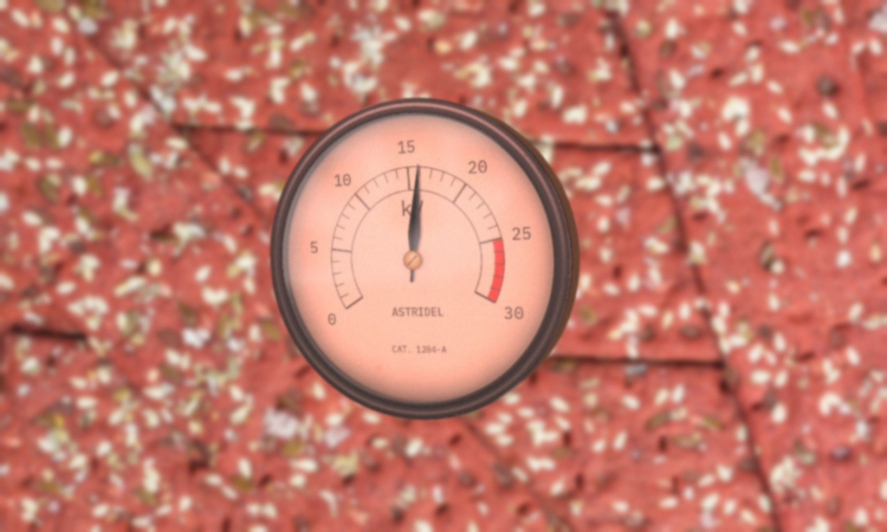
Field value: 16 kV
